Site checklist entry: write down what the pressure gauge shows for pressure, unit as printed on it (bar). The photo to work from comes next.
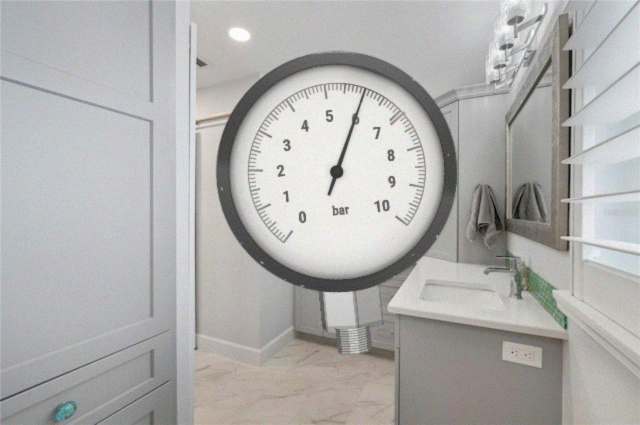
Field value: 6 bar
